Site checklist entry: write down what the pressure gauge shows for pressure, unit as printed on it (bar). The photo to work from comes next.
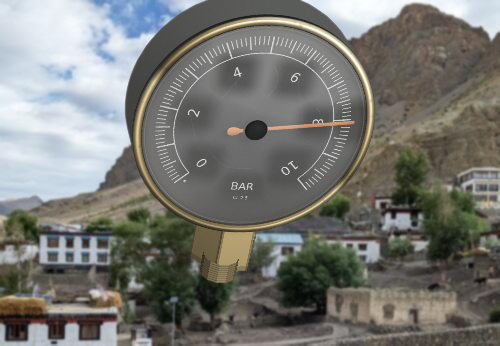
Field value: 8 bar
